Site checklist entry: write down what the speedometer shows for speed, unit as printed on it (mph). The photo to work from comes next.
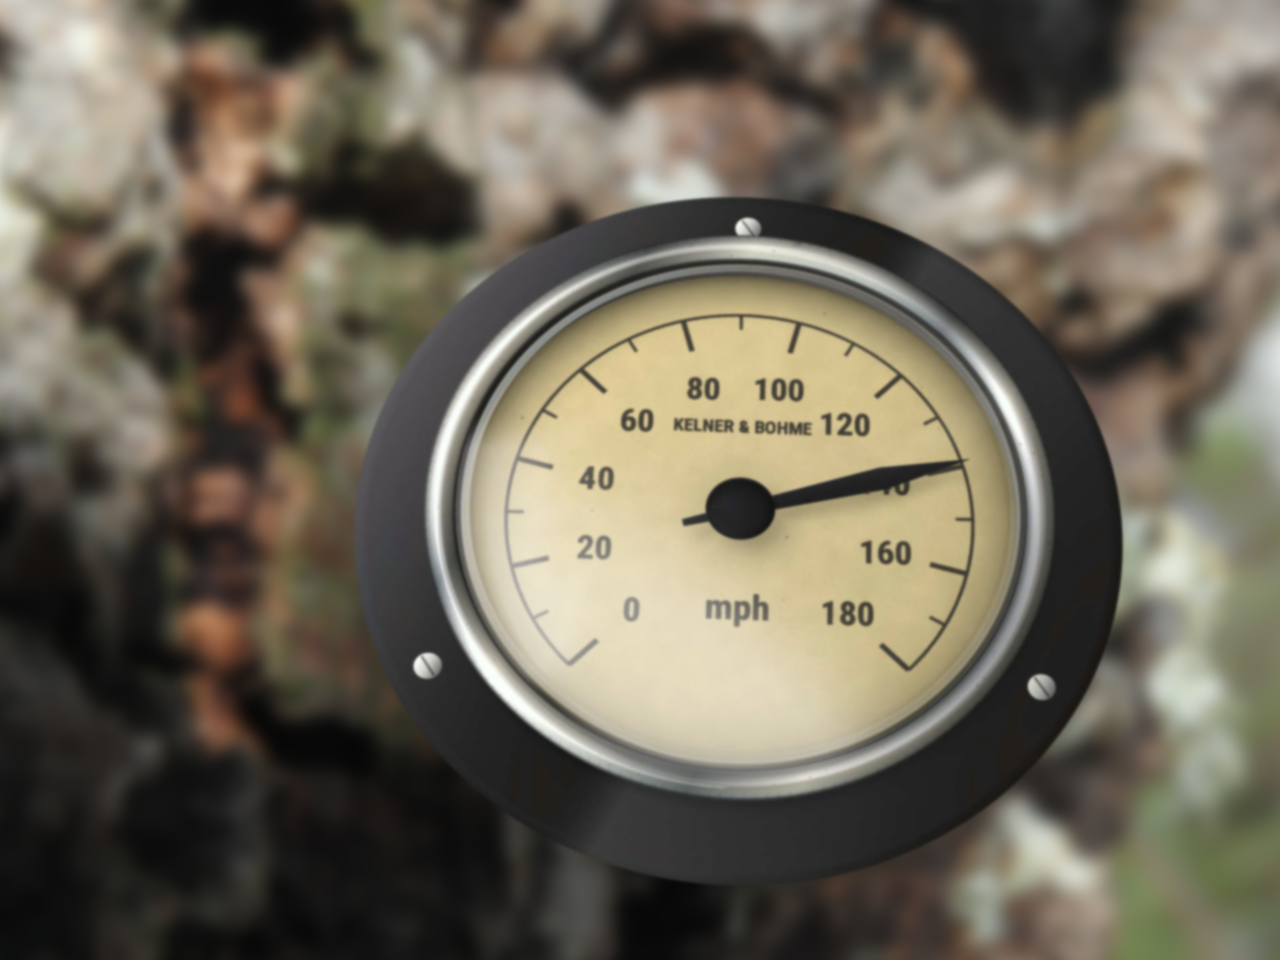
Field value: 140 mph
